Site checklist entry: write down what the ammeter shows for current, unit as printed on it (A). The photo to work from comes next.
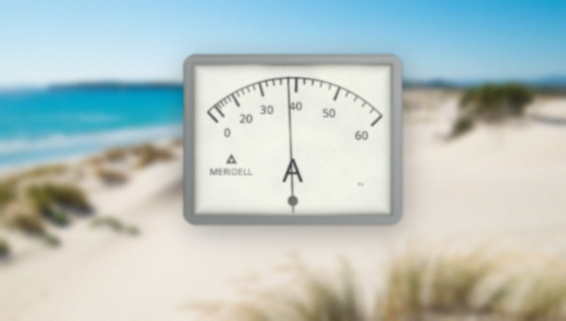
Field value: 38 A
